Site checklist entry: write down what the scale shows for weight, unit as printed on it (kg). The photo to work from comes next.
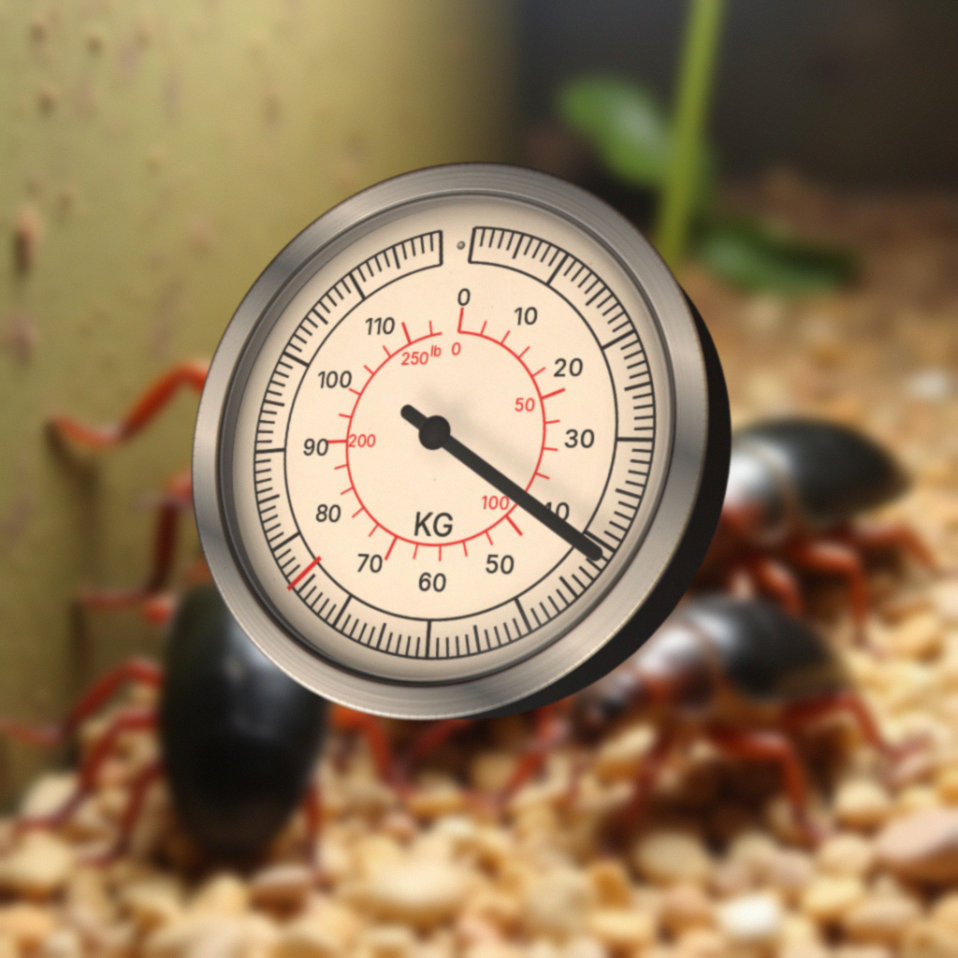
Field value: 41 kg
